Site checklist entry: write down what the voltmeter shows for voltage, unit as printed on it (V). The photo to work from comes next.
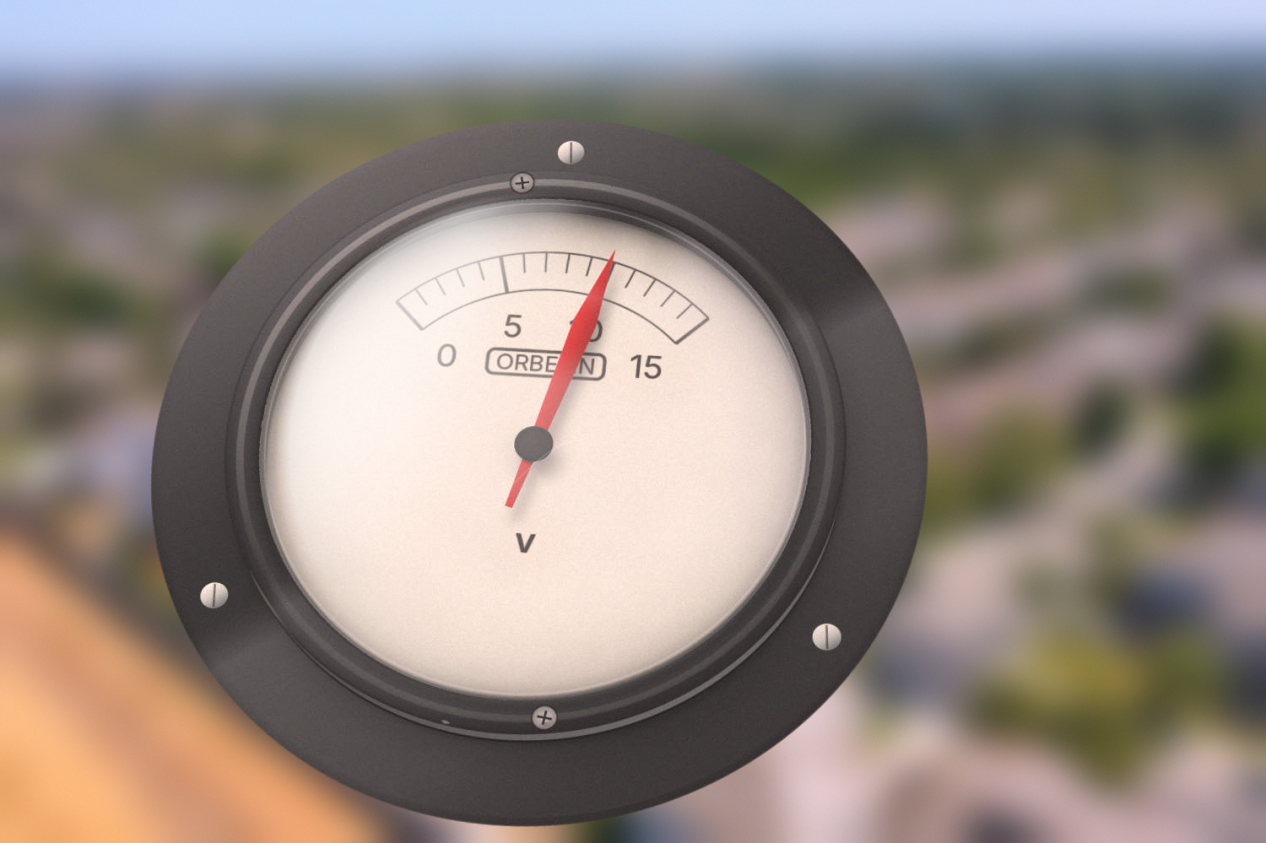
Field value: 10 V
